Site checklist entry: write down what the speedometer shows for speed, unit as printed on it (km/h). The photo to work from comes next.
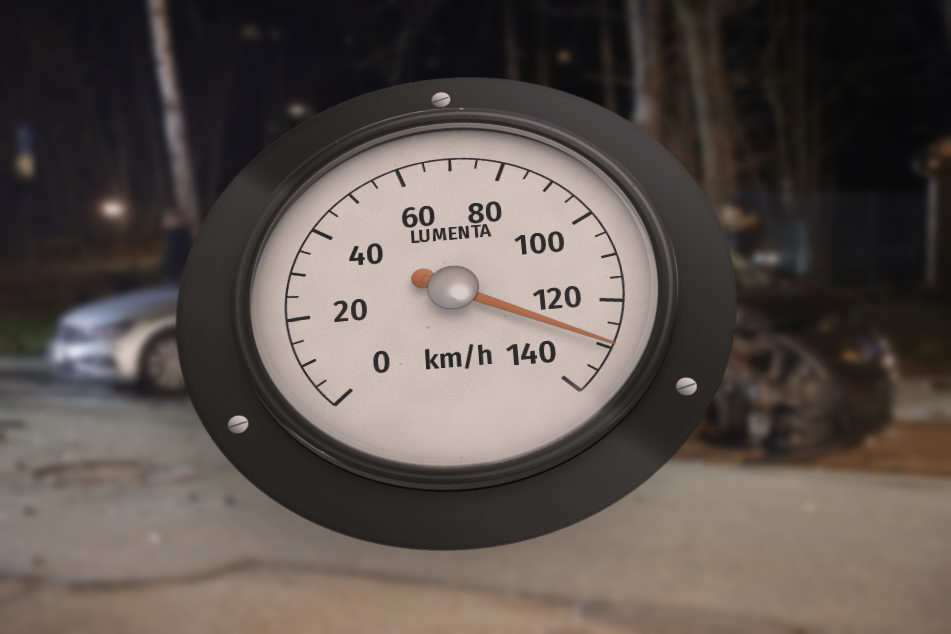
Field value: 130 km/h
